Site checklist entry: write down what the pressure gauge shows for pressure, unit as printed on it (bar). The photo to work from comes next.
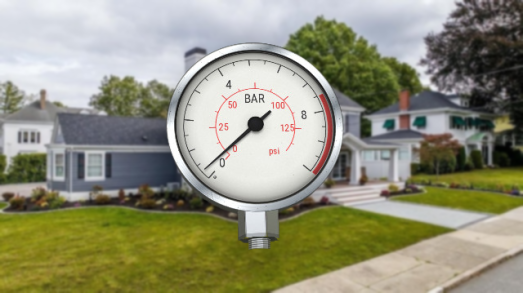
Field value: 0.25 bar
